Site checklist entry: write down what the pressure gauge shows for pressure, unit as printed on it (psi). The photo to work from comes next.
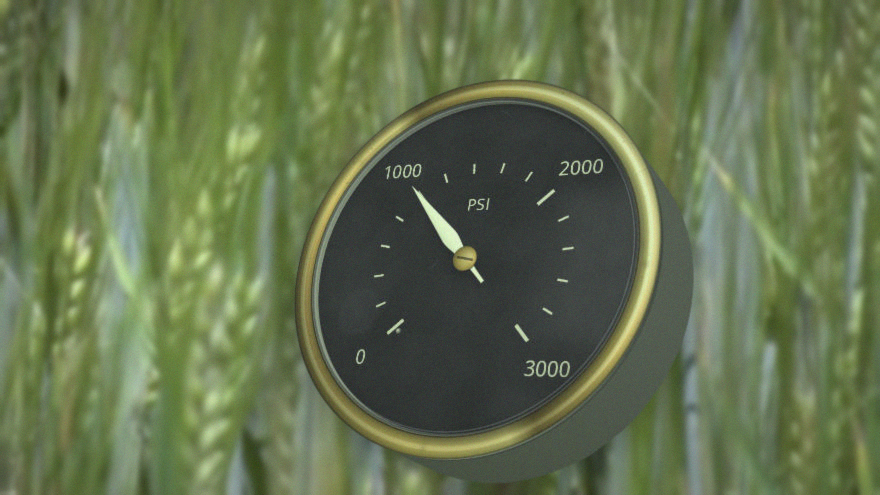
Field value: 1000 psi
